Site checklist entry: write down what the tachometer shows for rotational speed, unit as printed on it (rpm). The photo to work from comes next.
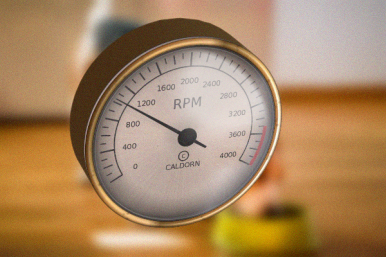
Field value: 1050 rpm
